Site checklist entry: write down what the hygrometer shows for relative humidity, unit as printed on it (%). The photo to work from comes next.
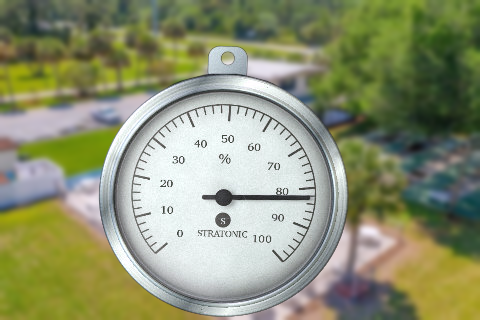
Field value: 82 %
